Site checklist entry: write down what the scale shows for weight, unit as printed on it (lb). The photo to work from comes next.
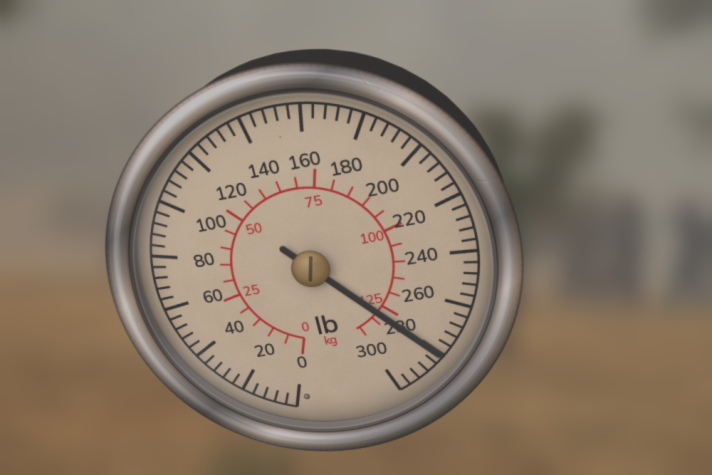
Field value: 280 lb
